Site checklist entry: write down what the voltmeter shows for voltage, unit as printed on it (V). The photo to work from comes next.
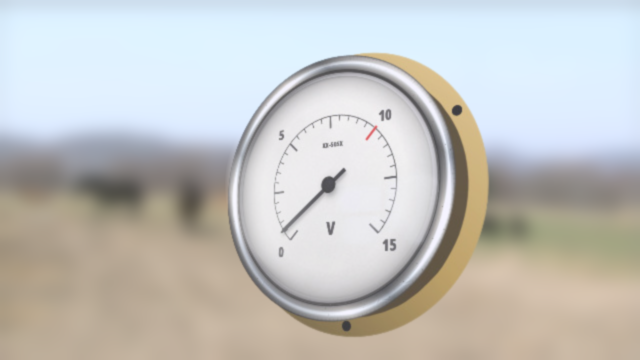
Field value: 0.5 V
